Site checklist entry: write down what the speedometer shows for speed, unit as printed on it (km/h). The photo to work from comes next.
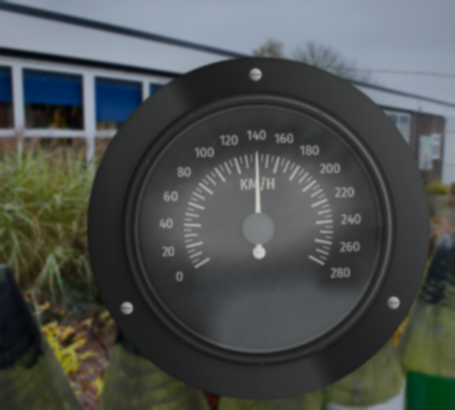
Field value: 140 km/h
